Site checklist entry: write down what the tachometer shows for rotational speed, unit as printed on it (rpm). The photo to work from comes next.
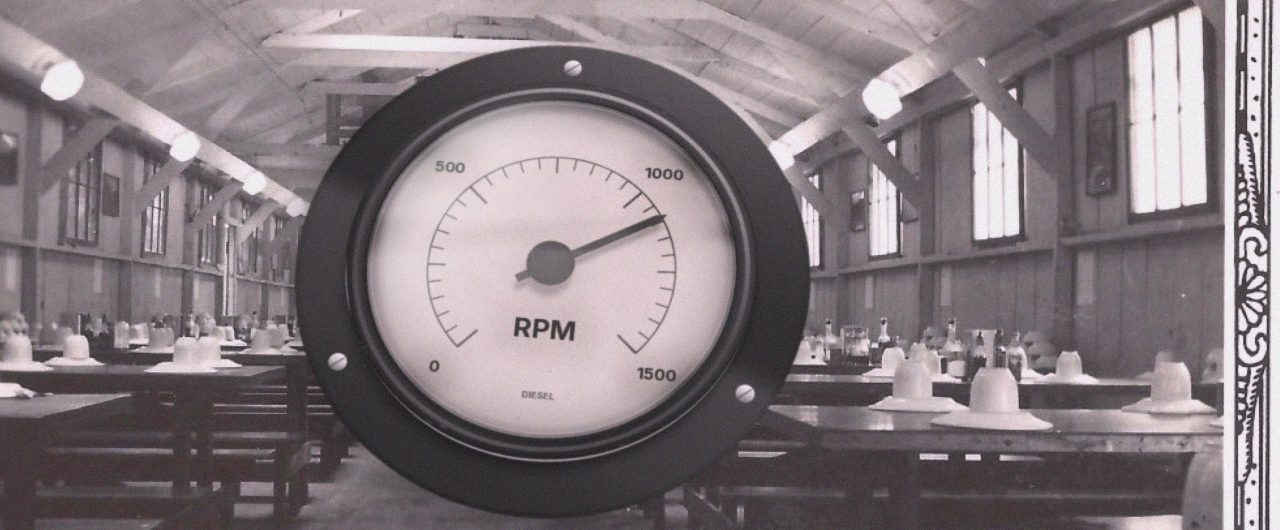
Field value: 1100 rpm
